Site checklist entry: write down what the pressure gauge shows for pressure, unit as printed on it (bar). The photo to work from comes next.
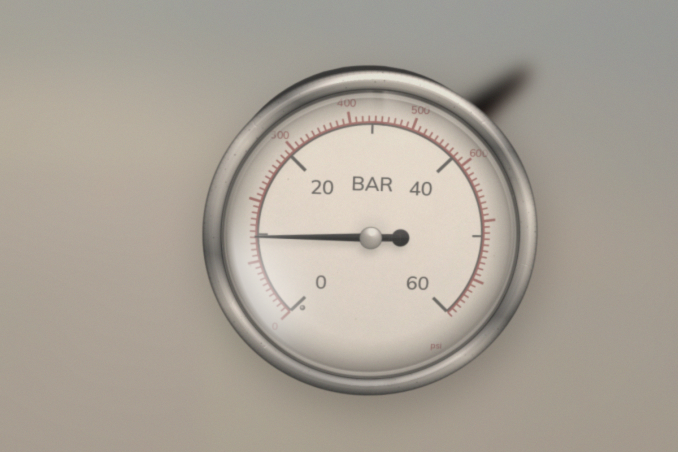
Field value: 10 bar
